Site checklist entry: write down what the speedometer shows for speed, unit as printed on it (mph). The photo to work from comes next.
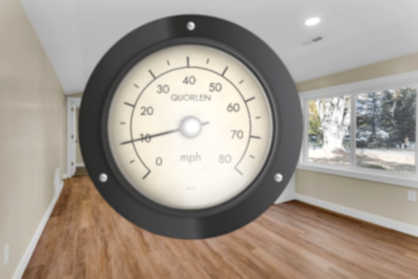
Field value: 10 mph
